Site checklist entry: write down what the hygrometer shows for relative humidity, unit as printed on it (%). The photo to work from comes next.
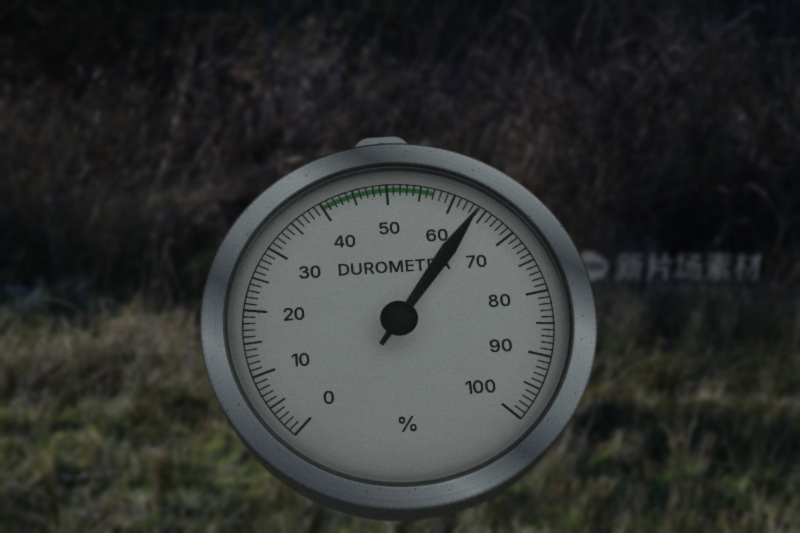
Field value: 64 %
